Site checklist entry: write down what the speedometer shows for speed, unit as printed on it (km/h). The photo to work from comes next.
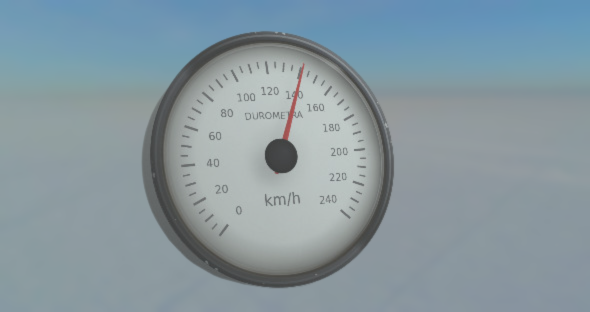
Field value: 140 km/h
